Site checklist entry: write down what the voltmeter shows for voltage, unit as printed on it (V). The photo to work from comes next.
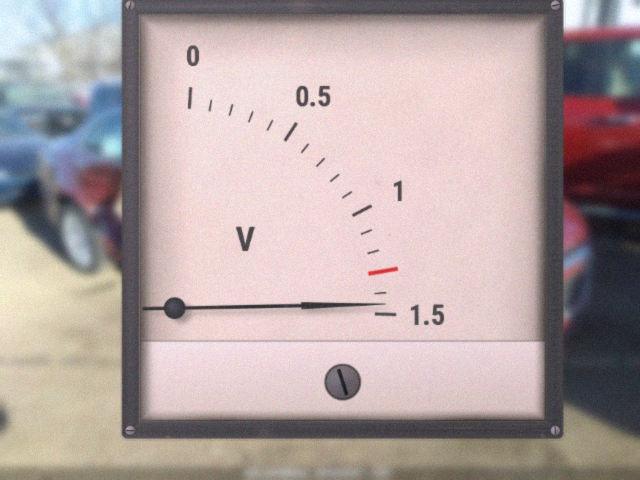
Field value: 1.45 V
